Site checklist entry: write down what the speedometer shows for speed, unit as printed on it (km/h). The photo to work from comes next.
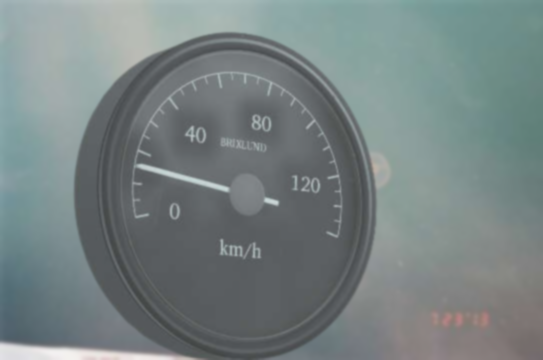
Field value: 15 km/h
